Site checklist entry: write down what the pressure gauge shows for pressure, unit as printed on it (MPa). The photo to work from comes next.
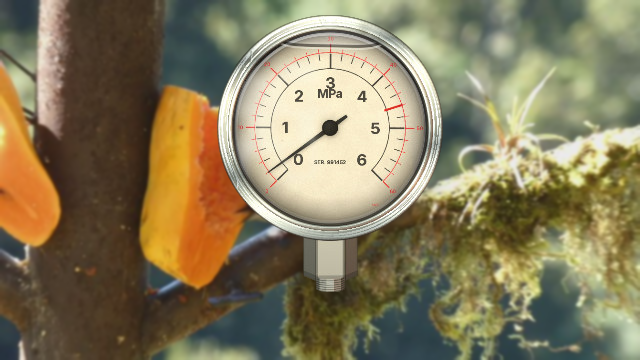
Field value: 0.2 MPa
